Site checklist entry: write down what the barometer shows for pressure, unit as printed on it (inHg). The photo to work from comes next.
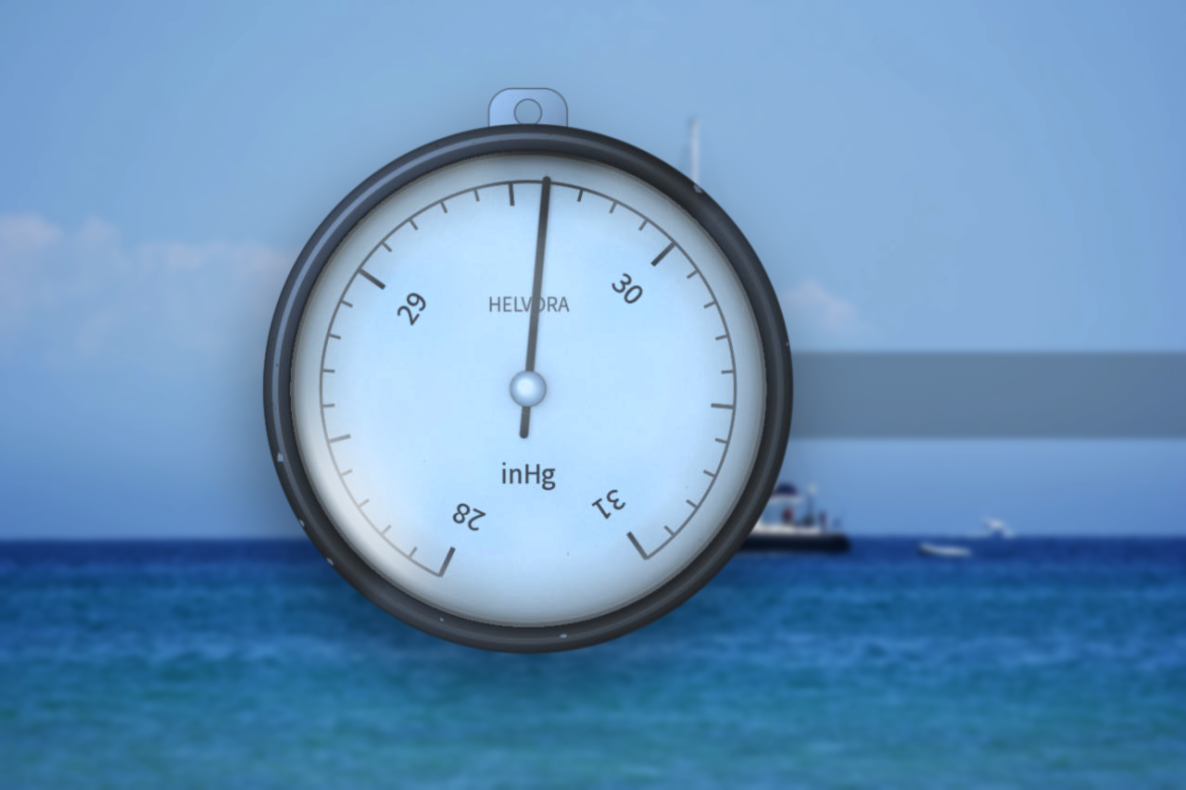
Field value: 29.6 inHg
